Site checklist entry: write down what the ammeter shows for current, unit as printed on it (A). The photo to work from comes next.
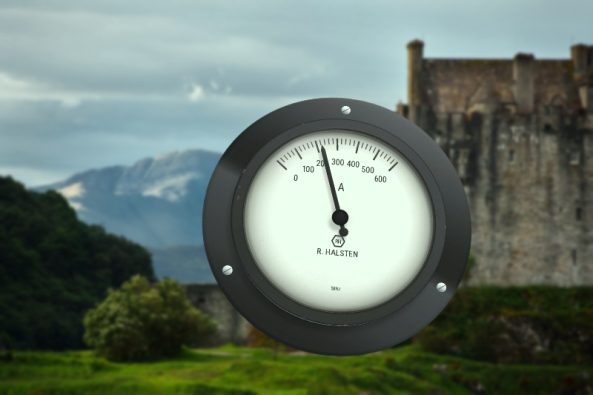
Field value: 220 A
